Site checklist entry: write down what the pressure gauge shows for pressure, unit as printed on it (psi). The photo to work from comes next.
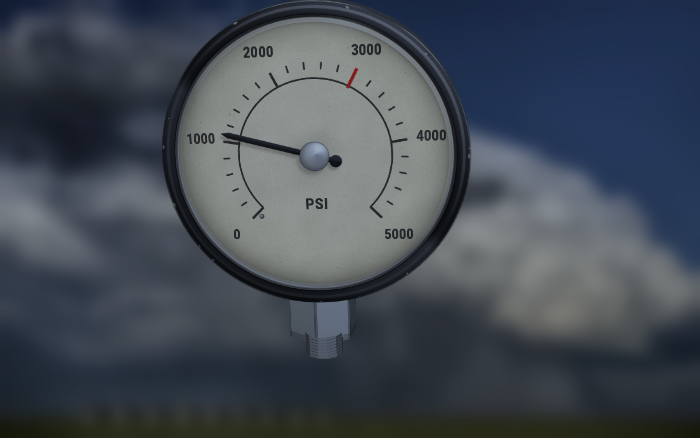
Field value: 1100 psi
